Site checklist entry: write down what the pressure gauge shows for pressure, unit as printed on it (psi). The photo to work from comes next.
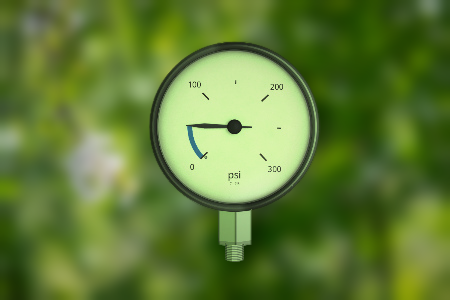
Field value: 50 psi
